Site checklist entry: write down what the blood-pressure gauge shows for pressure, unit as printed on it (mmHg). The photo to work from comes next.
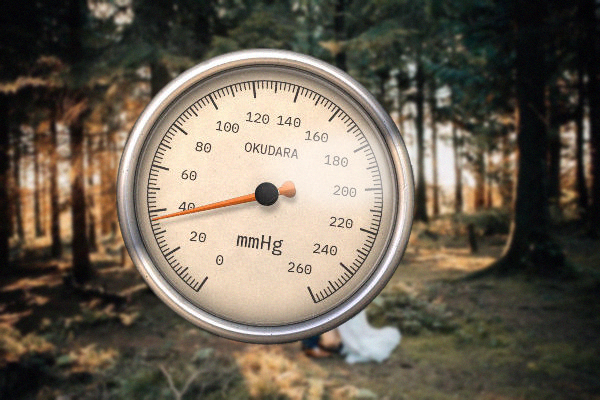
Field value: 36 mmHg
